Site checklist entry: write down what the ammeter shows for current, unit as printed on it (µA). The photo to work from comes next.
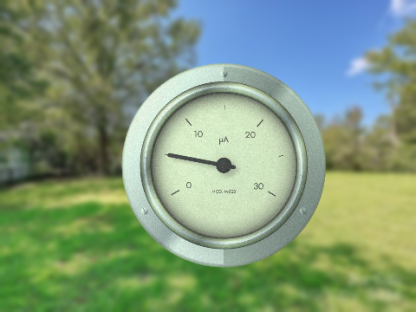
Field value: 5 µA
